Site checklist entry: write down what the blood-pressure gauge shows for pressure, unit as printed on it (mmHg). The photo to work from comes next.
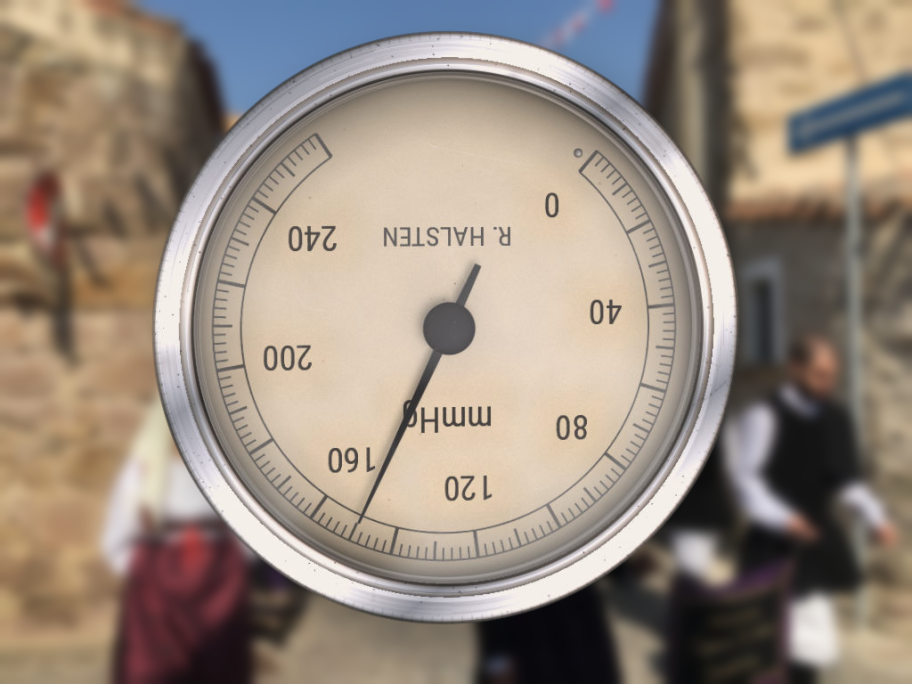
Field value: 150 mmHg
